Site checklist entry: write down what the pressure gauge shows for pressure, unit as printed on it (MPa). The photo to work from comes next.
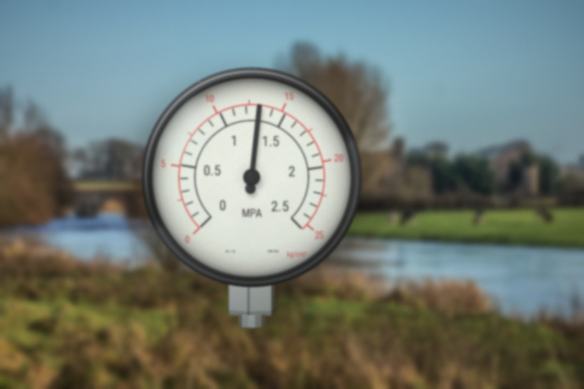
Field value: 1.3 MPa
